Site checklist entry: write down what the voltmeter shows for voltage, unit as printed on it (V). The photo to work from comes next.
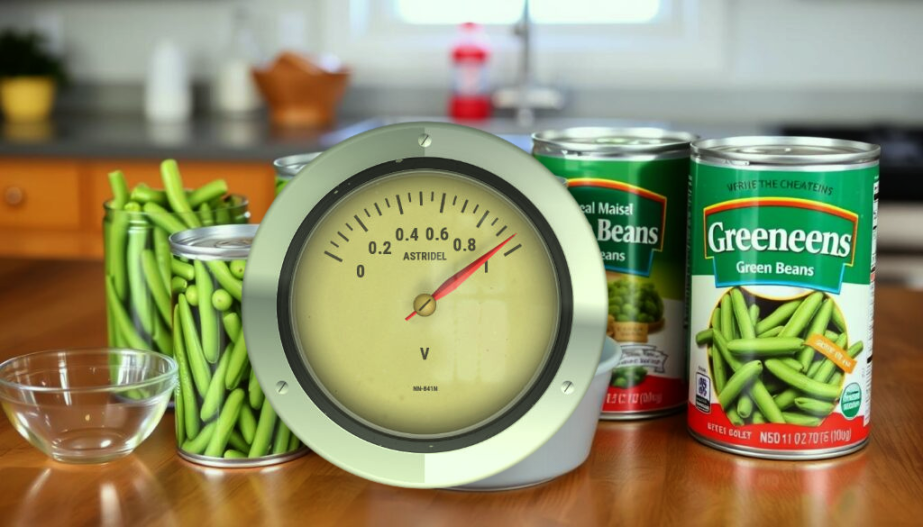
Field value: 0.95 V
